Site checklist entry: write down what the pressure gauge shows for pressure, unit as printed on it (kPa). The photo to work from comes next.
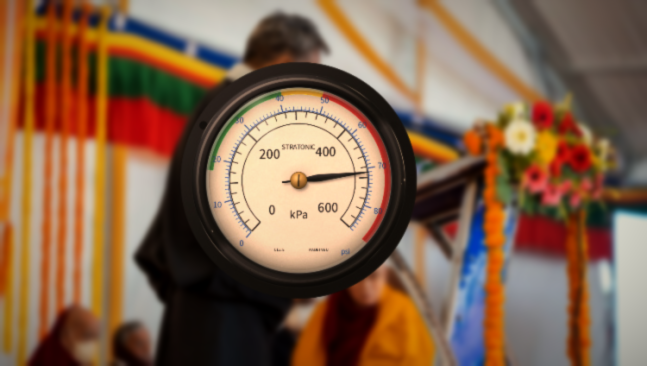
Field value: 490 kPa
